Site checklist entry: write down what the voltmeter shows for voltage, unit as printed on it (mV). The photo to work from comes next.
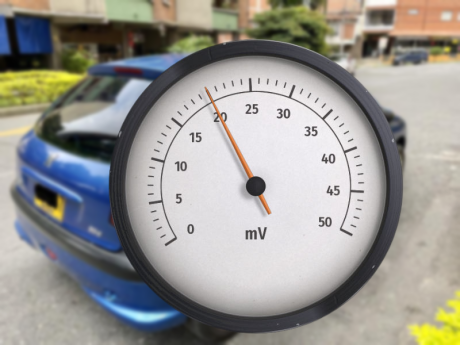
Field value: 20 mV
